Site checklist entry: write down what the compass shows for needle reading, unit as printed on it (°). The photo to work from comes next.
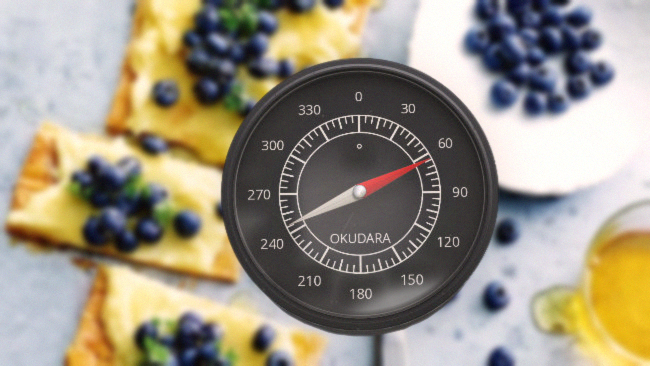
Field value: 65 °
